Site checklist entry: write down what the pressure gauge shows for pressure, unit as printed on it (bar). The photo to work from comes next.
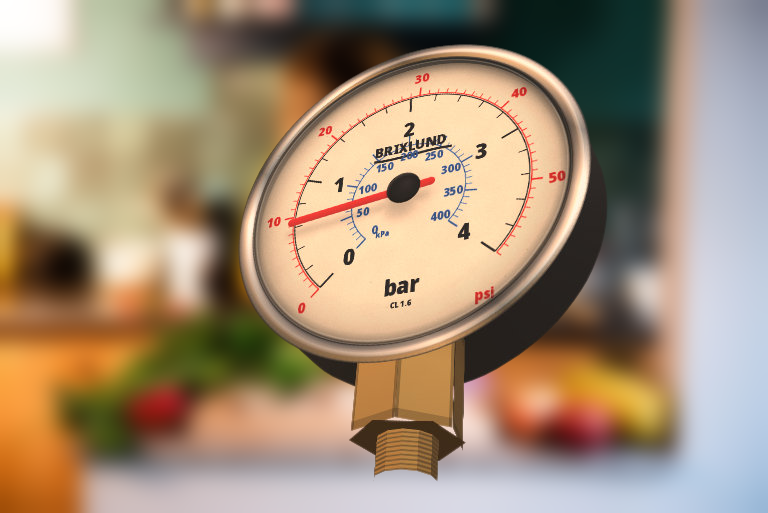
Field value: 0.6 bar
